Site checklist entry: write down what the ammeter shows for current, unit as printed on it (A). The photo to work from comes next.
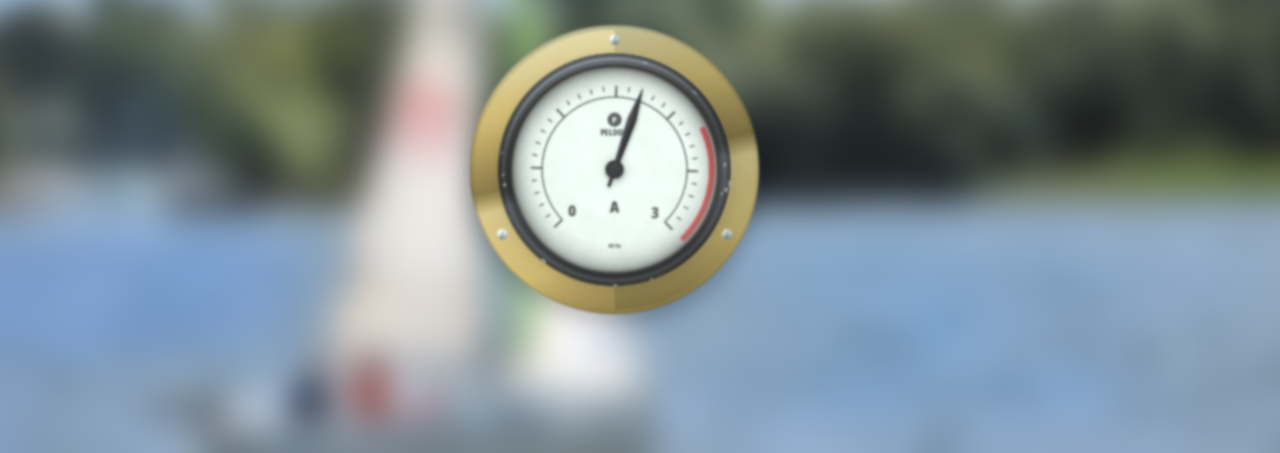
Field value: 1.7 A
